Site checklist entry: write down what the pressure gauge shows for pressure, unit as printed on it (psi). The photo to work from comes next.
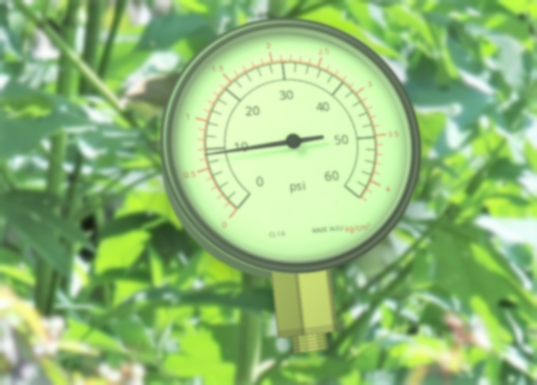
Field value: 9 psi
